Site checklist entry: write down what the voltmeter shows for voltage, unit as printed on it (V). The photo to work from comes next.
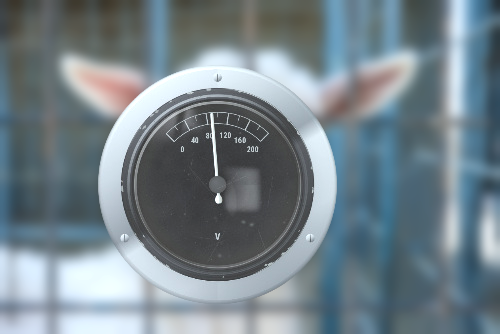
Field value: 90 V
